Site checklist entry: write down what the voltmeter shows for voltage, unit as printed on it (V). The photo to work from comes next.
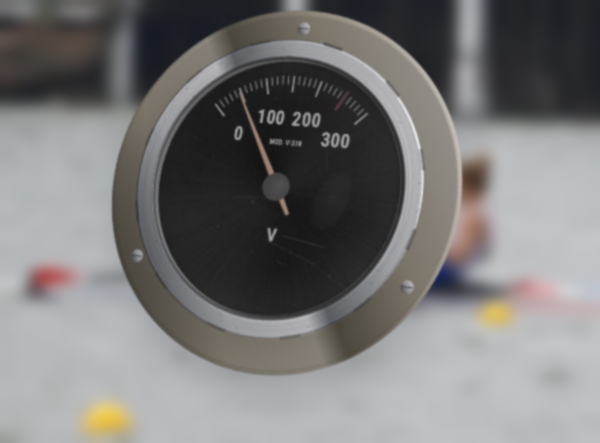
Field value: 50 V
